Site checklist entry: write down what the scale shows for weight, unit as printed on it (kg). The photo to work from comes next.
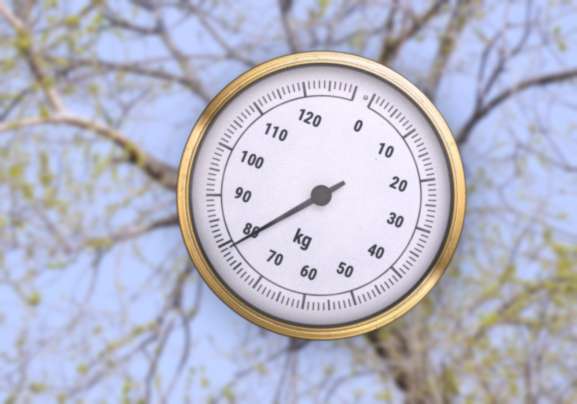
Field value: 79 kg
